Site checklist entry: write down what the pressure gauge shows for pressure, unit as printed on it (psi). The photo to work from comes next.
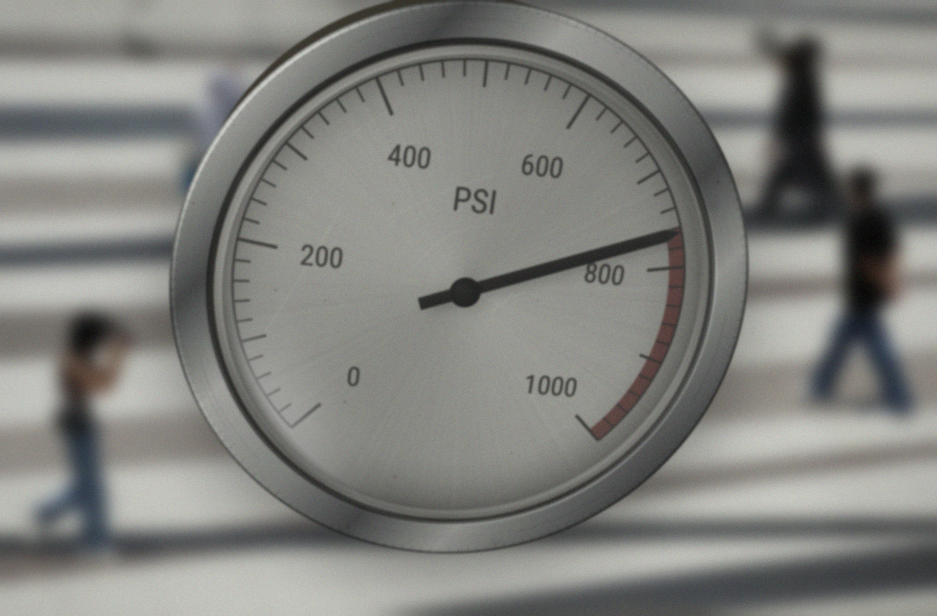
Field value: 760 psi
